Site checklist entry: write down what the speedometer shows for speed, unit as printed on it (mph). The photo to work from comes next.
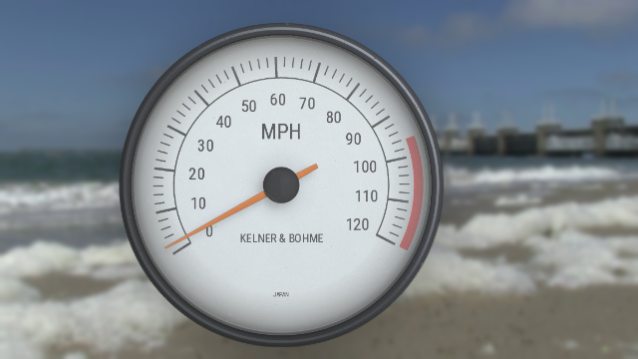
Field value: 2 mph
